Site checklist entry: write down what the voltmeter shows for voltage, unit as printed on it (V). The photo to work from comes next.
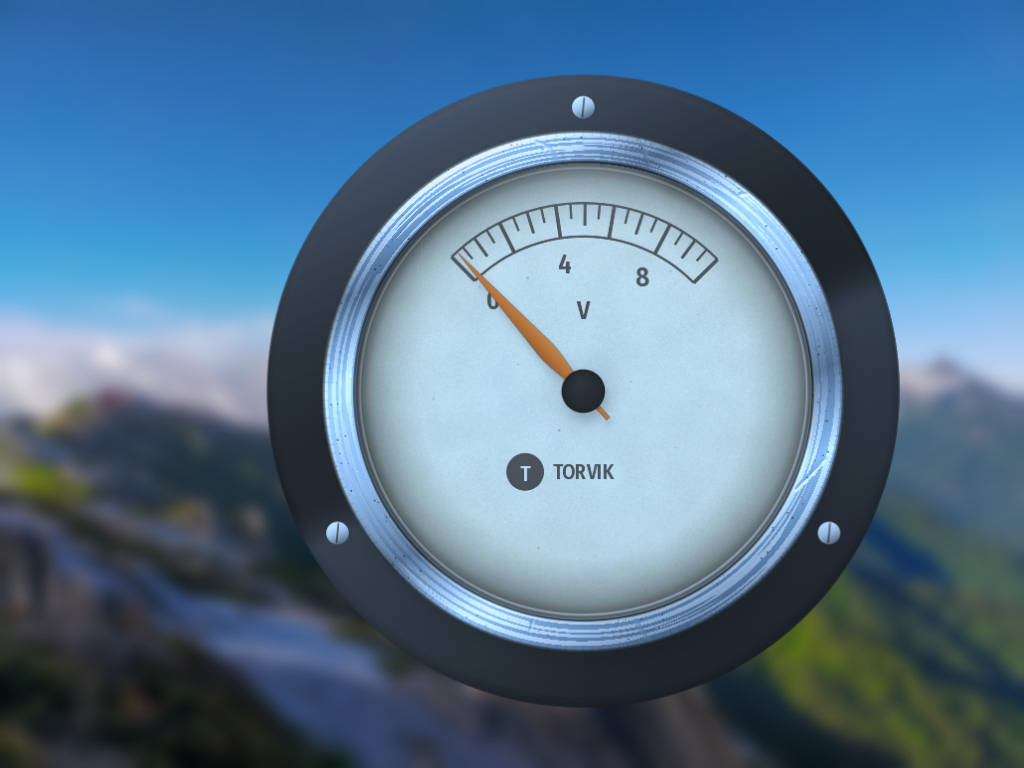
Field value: 0.25 V
